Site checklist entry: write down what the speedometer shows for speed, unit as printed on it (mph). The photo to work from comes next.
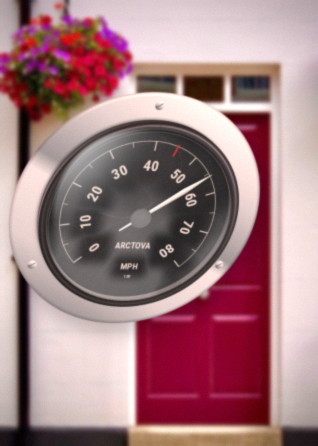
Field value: 55 mph
